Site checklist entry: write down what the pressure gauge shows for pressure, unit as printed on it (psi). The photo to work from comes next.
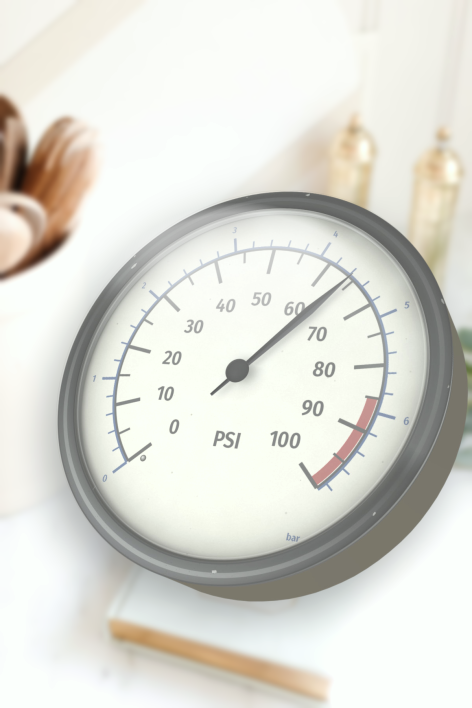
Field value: 65 psi
